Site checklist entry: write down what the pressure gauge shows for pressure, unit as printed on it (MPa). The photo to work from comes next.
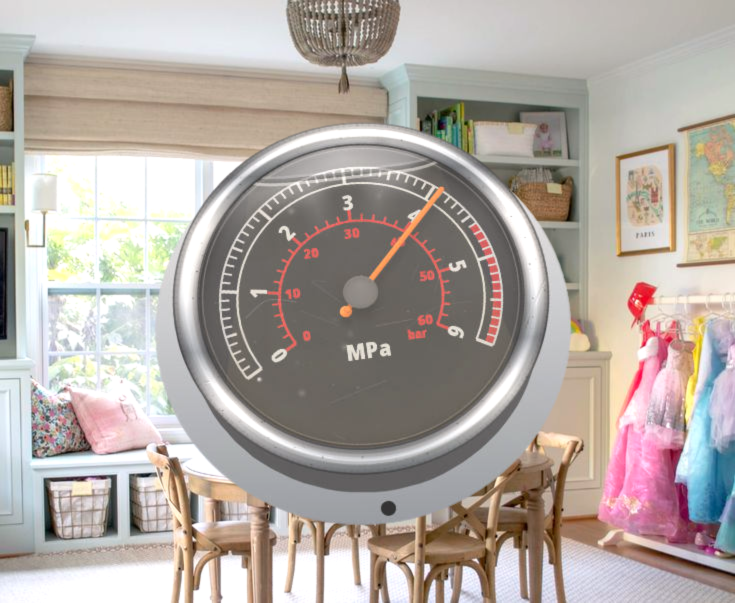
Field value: 4.1 MPa
